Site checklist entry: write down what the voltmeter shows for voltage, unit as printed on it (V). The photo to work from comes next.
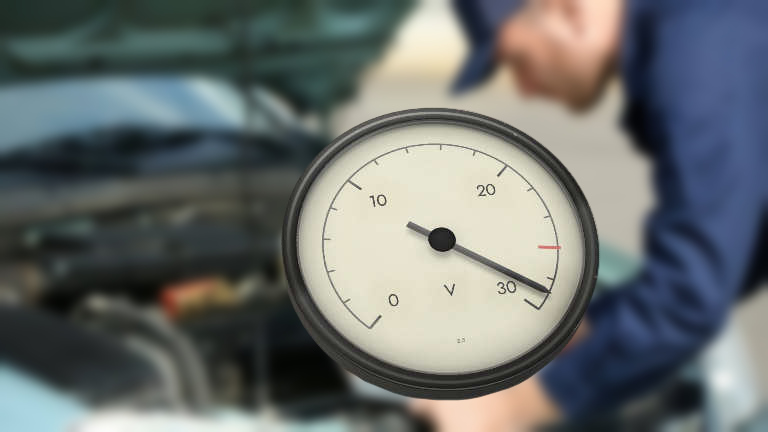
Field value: 29 V
